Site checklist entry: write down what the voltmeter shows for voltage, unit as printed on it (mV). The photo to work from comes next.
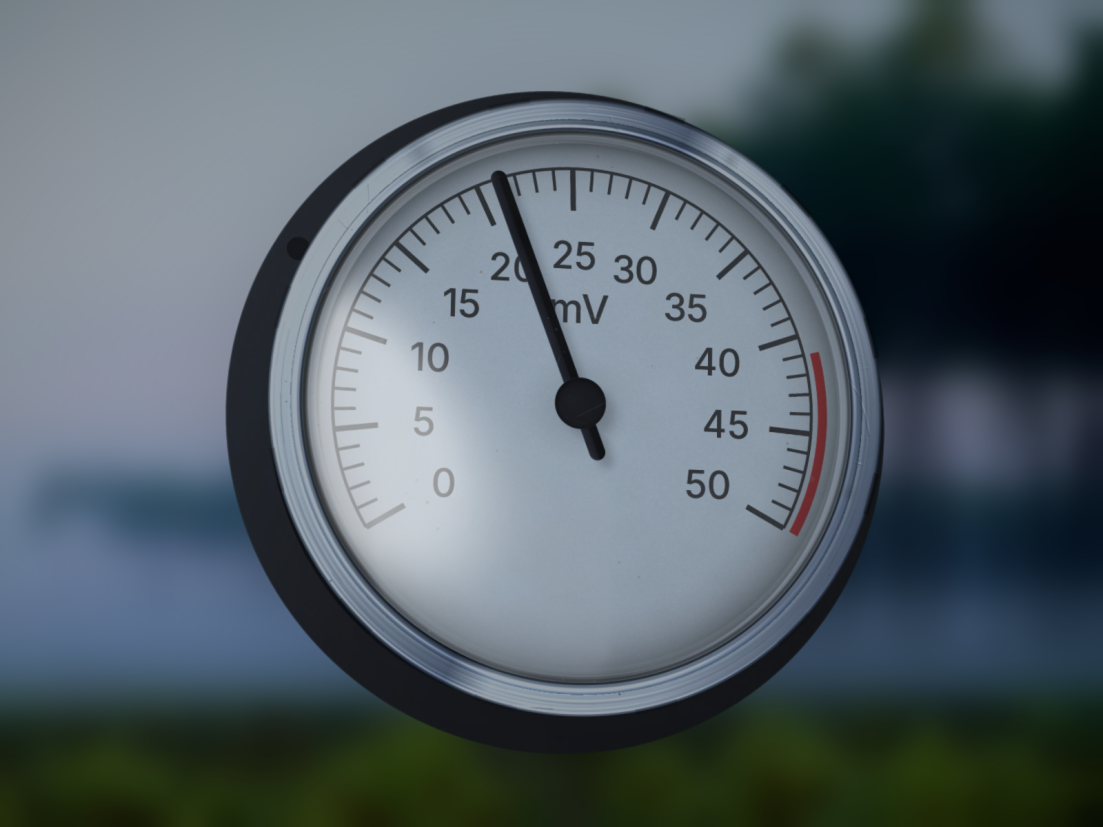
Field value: 21 mV
